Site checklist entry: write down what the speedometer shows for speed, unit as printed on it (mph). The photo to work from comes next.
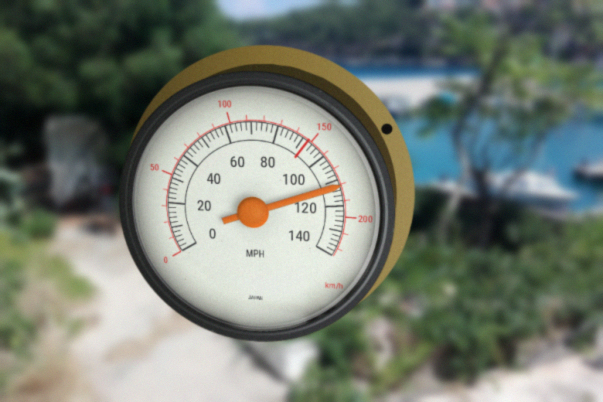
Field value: 112 mph
